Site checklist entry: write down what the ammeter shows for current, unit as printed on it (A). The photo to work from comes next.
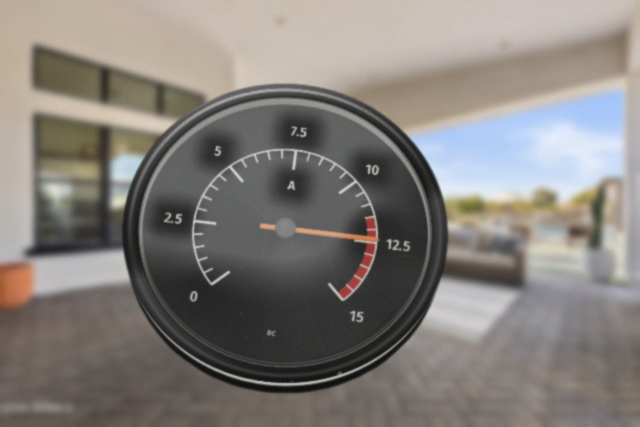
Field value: 12.5 A
